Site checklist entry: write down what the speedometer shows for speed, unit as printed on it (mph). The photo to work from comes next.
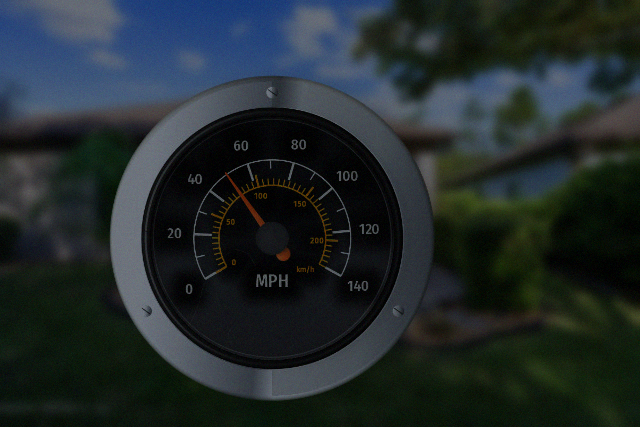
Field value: 50 mph
